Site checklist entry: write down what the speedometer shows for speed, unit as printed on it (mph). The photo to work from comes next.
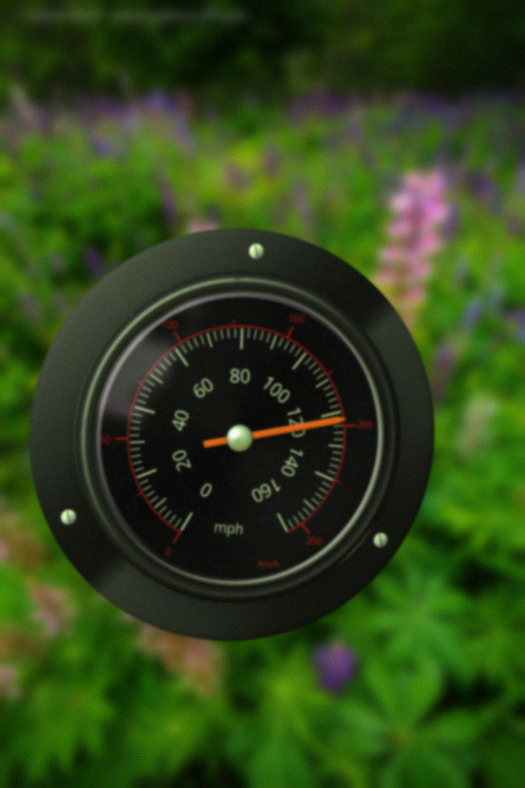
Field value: 122 mph
